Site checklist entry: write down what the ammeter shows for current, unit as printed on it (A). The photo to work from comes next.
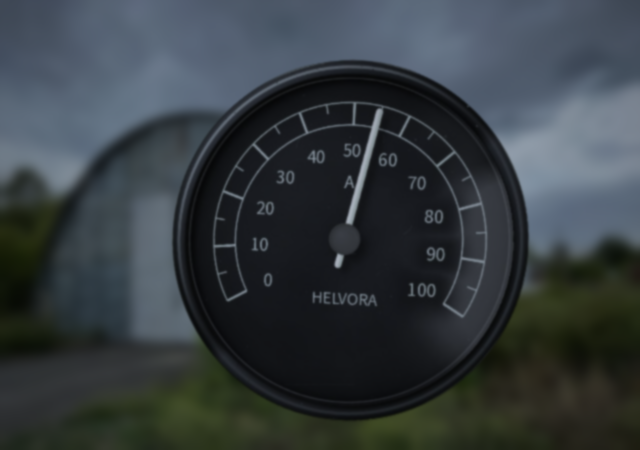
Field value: 55 A
